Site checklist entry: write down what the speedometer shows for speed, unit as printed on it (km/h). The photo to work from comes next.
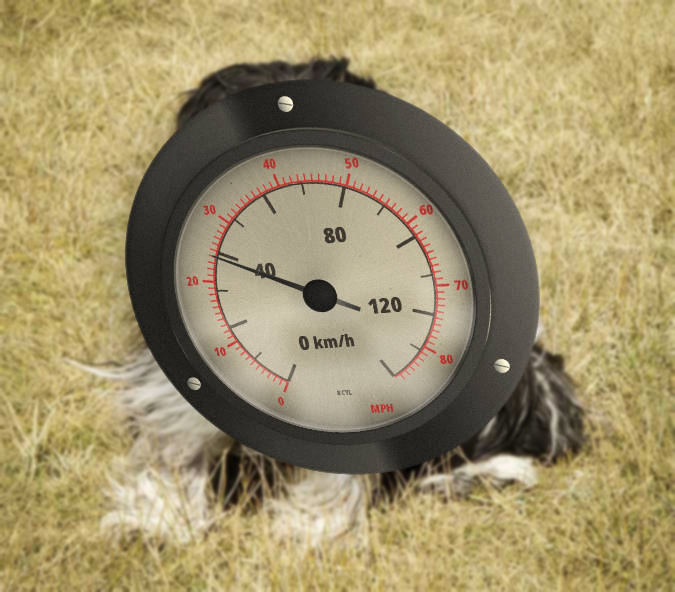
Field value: 40 km/h
